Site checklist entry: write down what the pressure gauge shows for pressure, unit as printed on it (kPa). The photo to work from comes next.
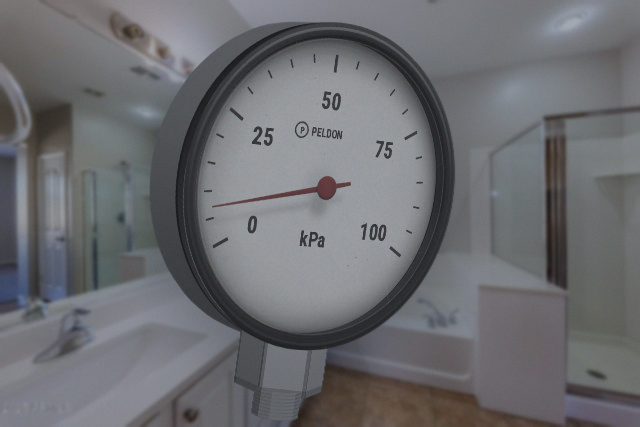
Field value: 7.5 kPa
